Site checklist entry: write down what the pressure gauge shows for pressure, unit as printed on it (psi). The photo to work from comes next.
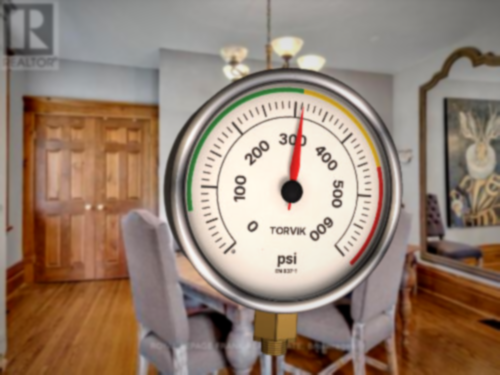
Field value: 310 psi
